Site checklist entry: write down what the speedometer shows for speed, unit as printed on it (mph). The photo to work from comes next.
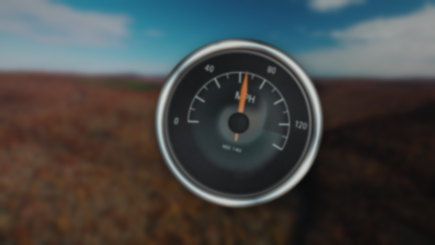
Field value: 65 mph
